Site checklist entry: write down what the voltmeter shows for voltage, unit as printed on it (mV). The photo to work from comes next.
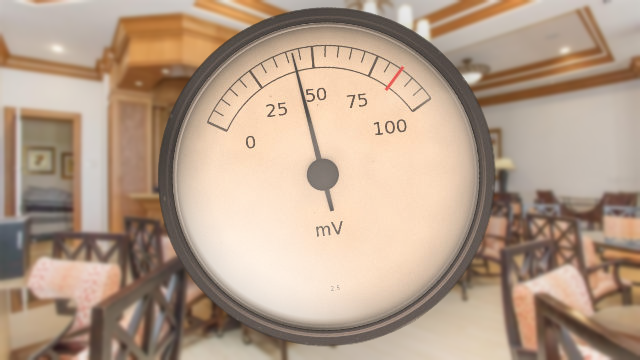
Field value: 42.5 mV
